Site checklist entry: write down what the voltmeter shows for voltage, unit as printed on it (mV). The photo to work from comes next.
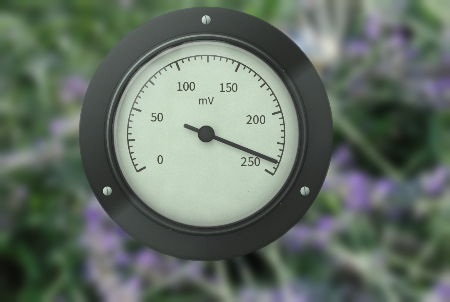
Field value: 240 mV
